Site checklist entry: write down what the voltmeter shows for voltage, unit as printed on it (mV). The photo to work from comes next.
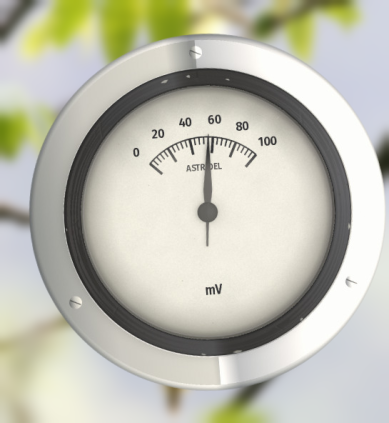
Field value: 56 mV
